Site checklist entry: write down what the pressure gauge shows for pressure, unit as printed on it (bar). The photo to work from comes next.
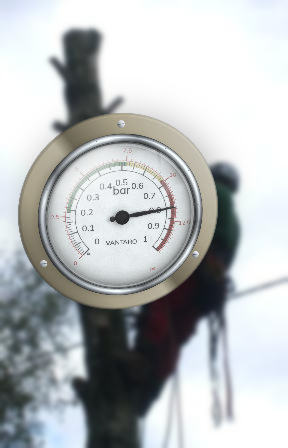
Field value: 0.8 bar
